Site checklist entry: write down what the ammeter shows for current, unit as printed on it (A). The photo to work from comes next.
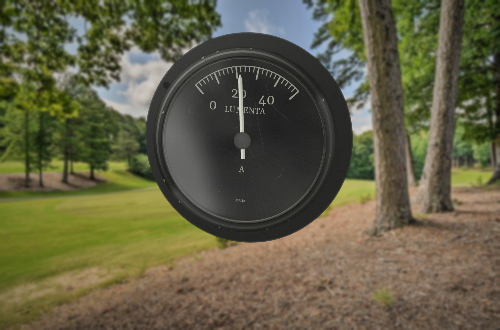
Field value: 22 A
